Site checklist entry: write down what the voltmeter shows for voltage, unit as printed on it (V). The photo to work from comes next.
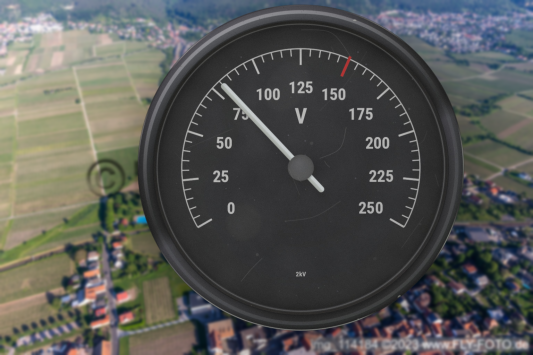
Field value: 80 V
